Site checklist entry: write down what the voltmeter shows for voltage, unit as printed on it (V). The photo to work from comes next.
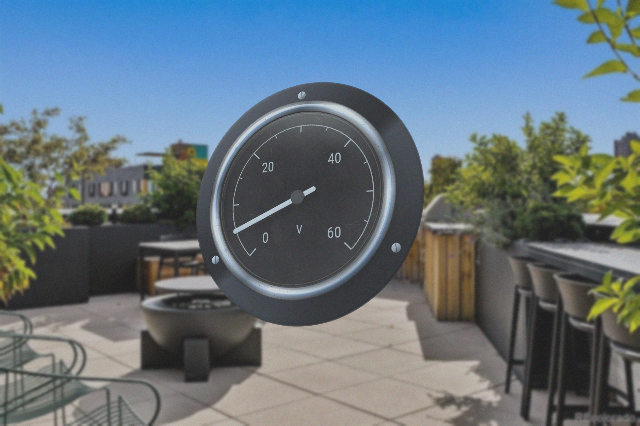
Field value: 5 V
